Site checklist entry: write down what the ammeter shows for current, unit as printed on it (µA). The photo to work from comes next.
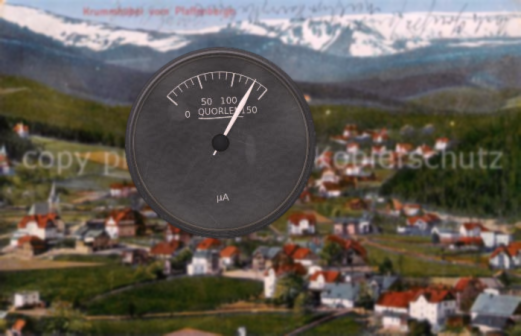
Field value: 130 µA
